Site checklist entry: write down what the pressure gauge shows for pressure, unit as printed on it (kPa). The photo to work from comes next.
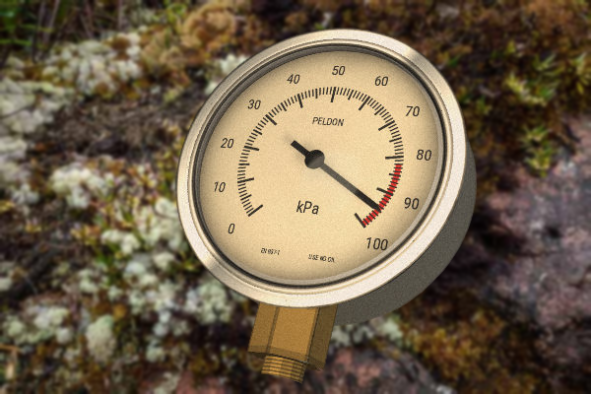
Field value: 95 kPa
